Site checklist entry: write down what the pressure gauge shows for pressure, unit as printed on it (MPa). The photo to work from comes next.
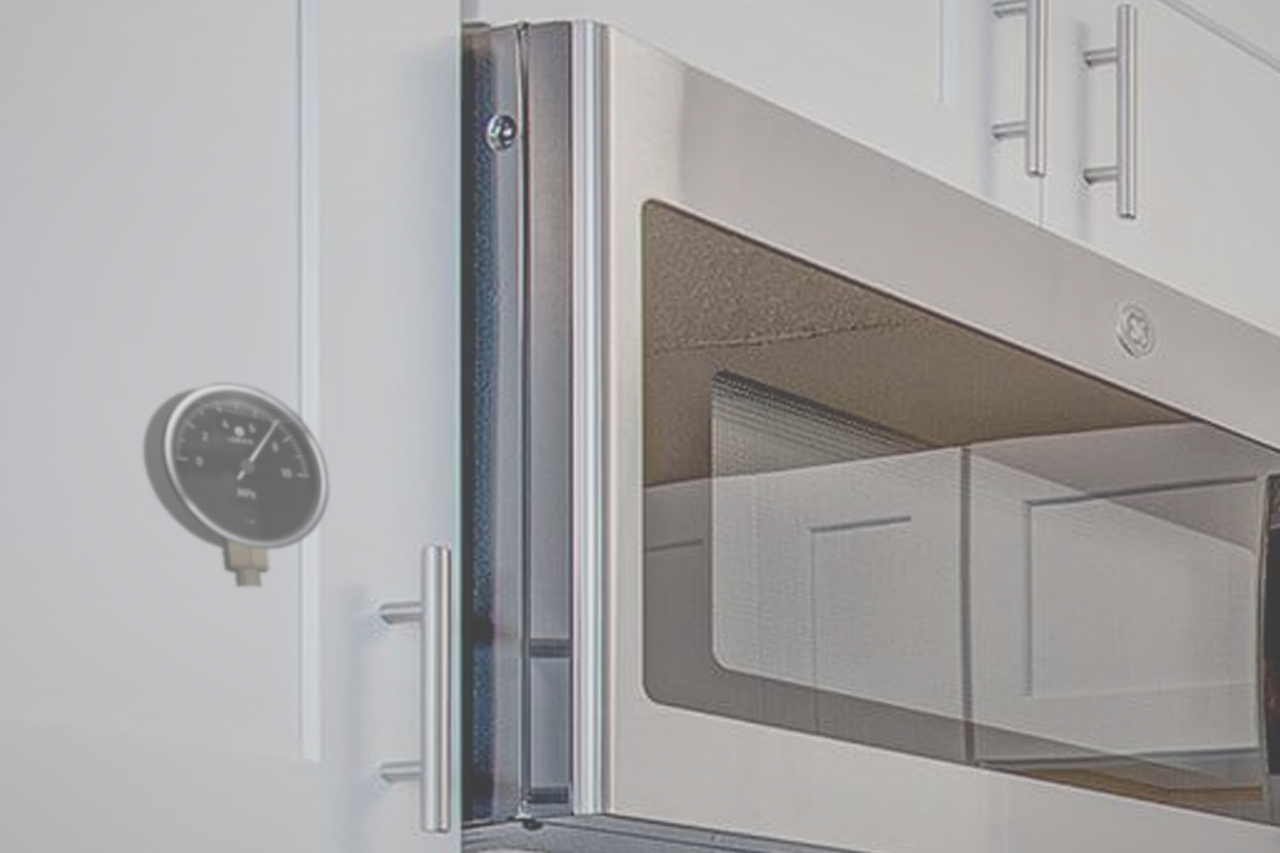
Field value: 7 MPa
